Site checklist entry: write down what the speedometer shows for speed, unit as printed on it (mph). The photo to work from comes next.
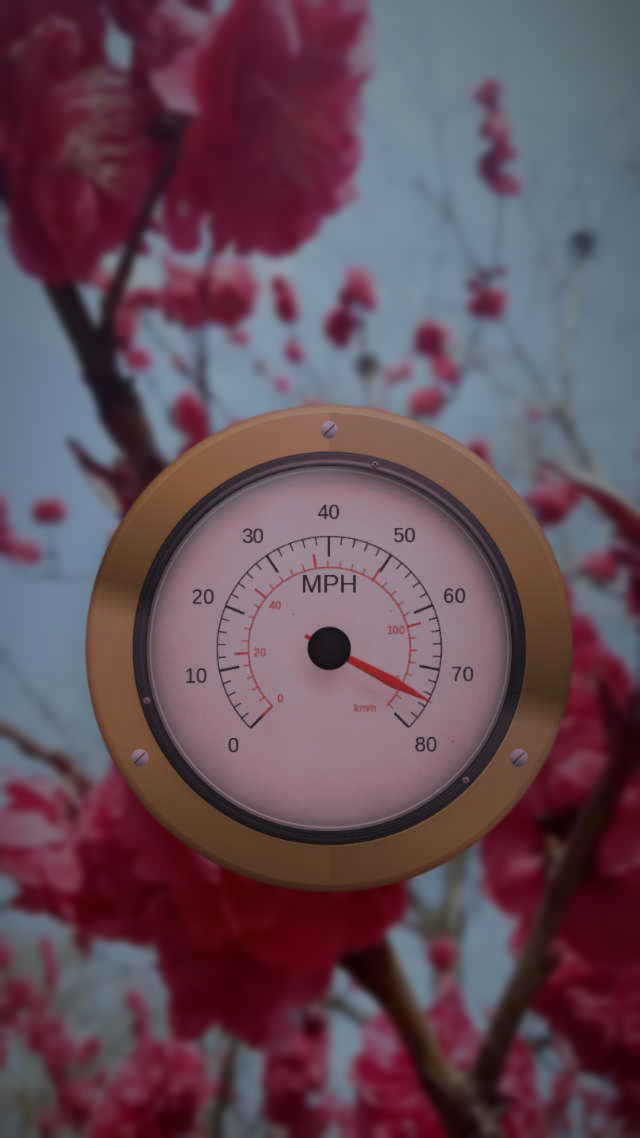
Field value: 75 mph
